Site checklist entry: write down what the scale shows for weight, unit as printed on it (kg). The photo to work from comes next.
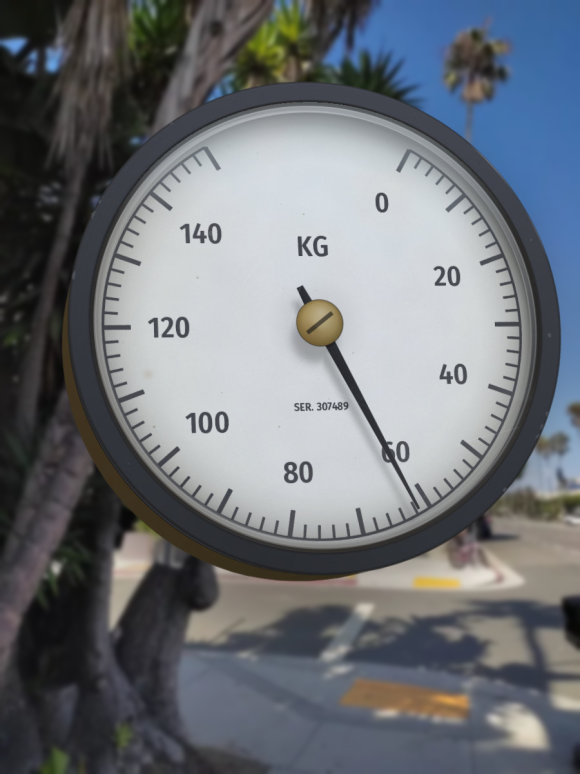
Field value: 62 kg
